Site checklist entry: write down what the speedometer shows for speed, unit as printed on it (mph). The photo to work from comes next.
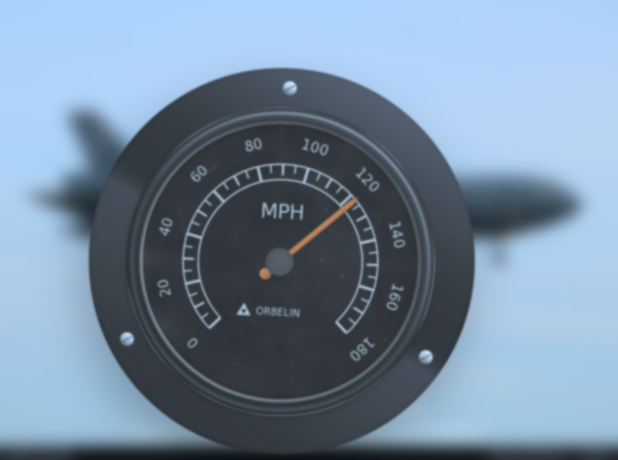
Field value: 122.5 mph
